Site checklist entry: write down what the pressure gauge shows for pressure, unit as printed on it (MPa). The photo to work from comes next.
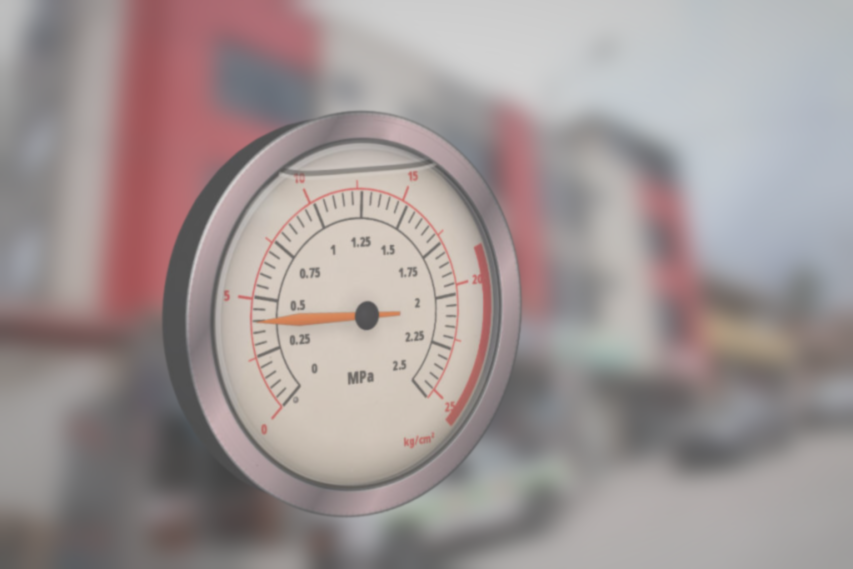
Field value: 0.4 MPa
